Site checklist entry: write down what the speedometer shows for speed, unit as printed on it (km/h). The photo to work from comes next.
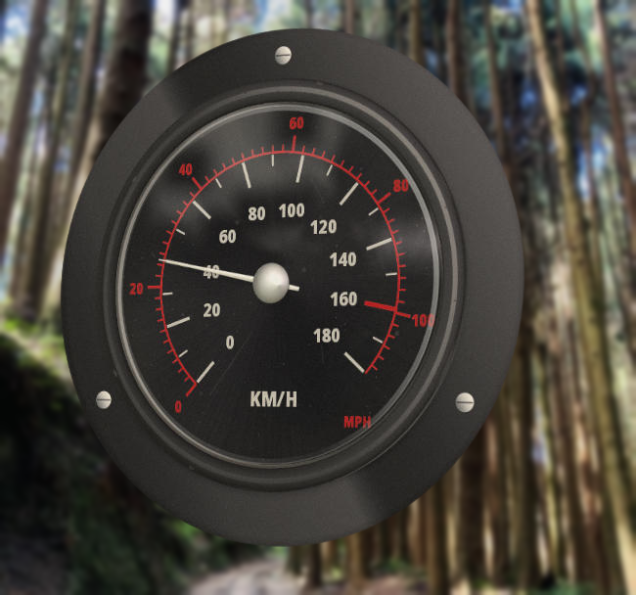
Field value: 40 km/h
